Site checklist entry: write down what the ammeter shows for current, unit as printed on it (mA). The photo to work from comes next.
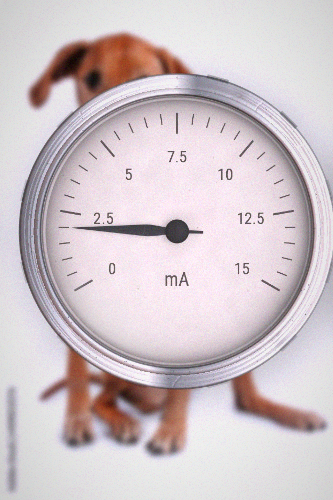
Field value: 2 mA
